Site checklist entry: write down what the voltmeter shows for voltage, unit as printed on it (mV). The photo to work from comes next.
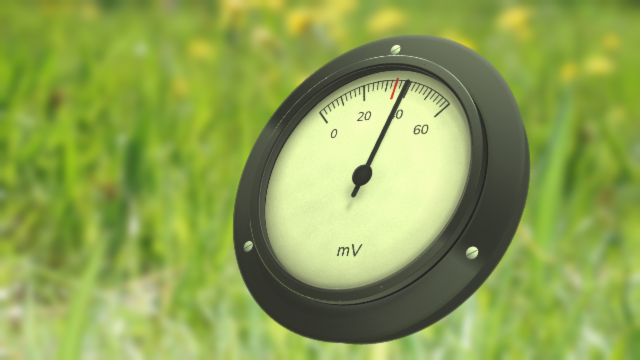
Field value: 40 mV
